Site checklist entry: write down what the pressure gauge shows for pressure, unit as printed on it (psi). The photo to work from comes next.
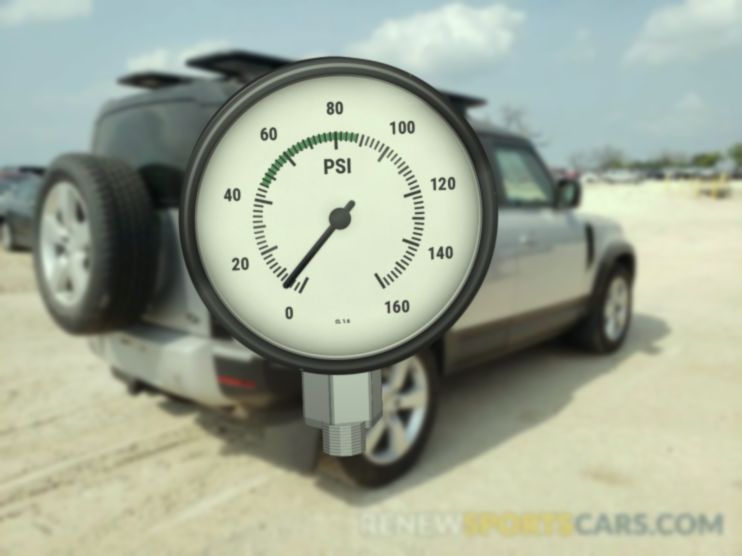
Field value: 6 psi
